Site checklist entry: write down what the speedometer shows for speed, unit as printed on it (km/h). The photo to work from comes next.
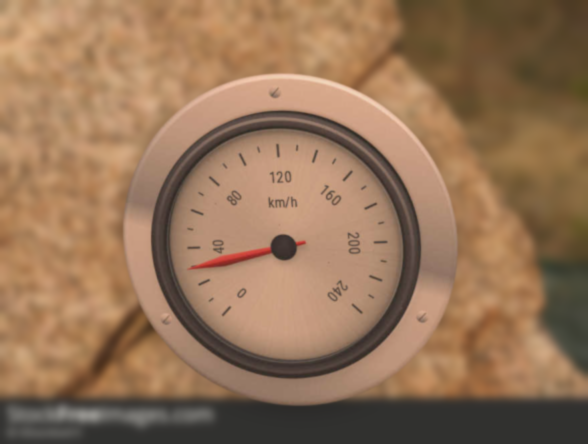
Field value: 30 km/h
